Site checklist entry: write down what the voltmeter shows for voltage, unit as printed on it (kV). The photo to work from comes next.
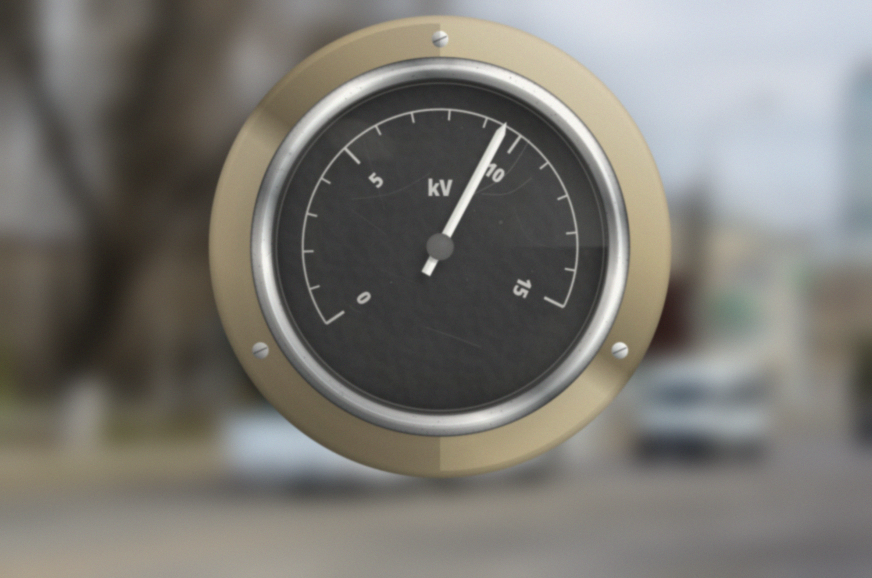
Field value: 9.5 kV
